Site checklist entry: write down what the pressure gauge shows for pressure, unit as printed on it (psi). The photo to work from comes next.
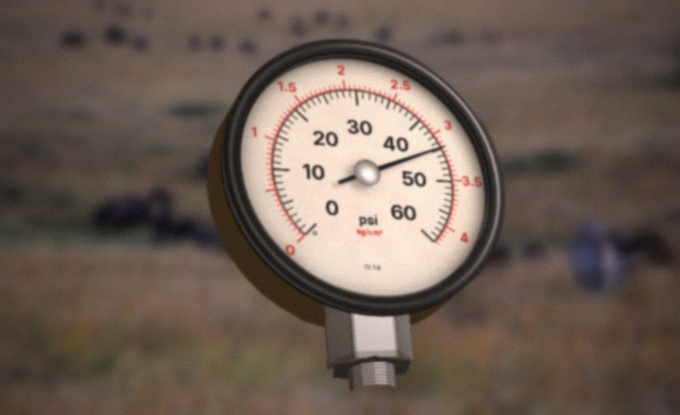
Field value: 45 psi
